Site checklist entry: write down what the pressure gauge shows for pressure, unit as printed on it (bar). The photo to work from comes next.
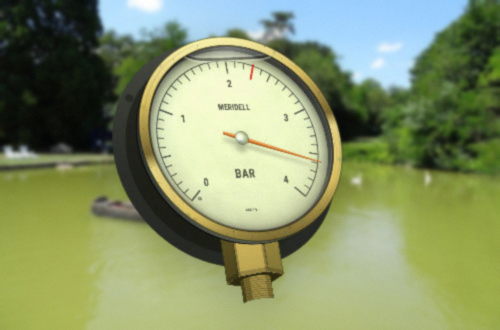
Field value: 3.6 bar
